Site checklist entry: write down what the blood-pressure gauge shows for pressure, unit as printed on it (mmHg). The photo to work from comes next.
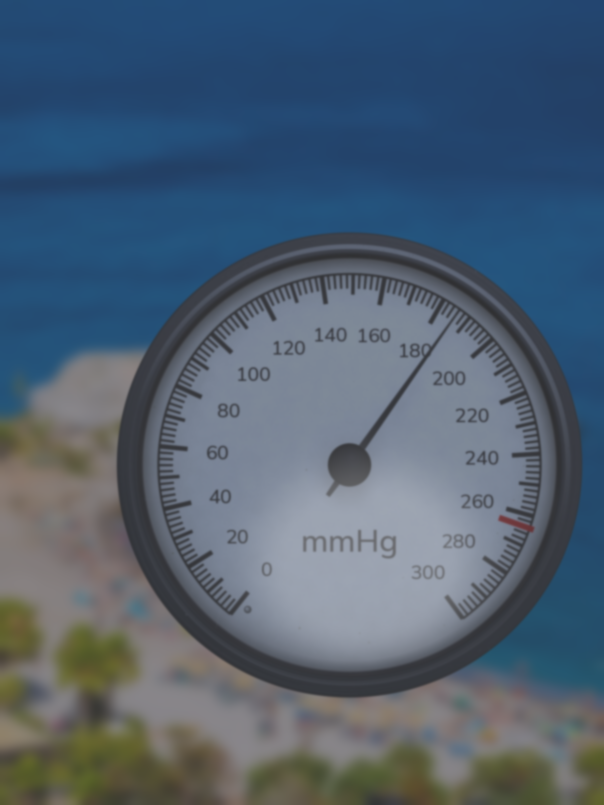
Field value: 186 mmHg
